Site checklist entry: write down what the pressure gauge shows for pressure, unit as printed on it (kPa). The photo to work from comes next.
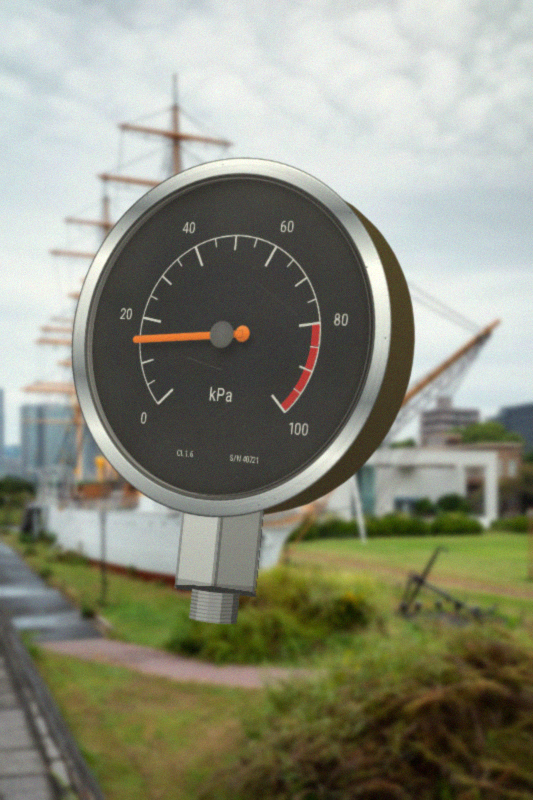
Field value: 15 kPa
